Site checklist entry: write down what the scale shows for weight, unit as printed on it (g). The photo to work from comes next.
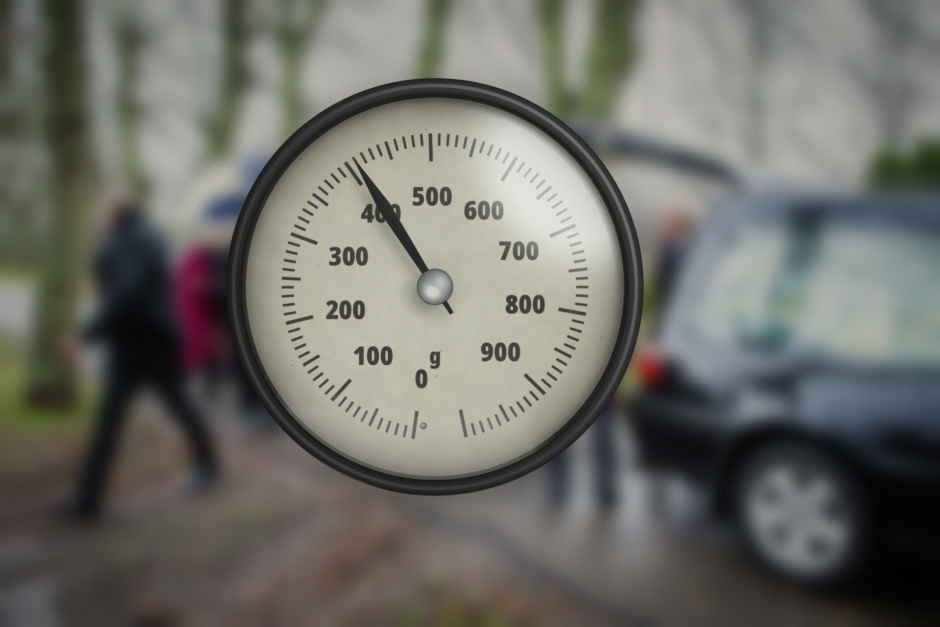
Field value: 410 g
